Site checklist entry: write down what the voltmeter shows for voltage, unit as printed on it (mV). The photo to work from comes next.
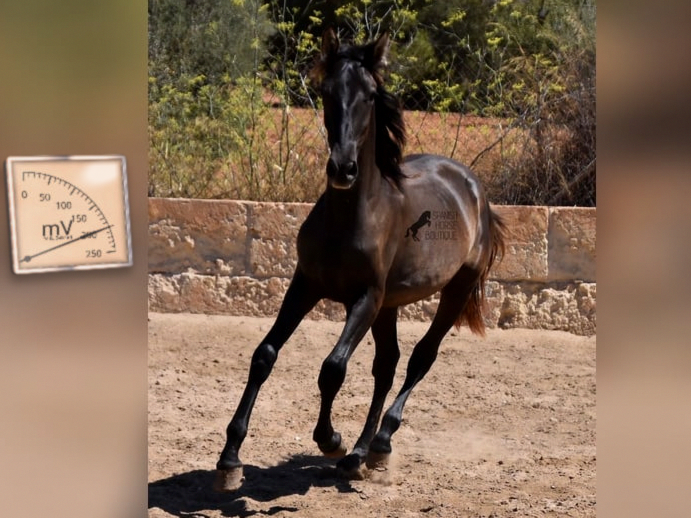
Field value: 200 mV
